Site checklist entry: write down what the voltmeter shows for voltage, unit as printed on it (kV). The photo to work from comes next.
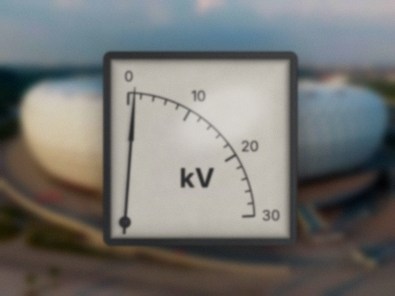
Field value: 1 kV
